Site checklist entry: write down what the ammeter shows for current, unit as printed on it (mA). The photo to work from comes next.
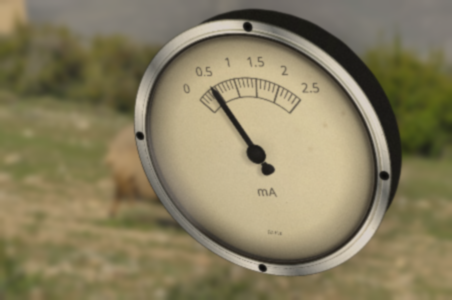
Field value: 0.5 mA
